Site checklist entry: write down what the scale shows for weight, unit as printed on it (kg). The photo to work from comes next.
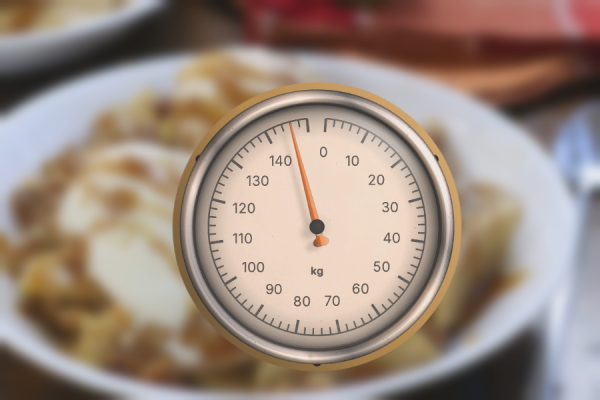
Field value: 146 kg
